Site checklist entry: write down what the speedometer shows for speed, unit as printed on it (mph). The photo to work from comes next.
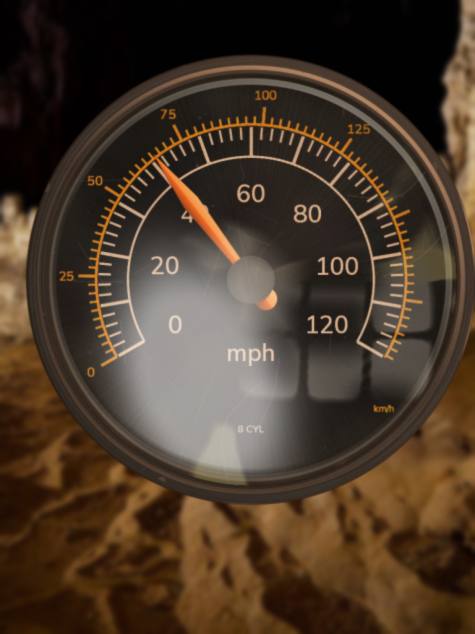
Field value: 41 mph
